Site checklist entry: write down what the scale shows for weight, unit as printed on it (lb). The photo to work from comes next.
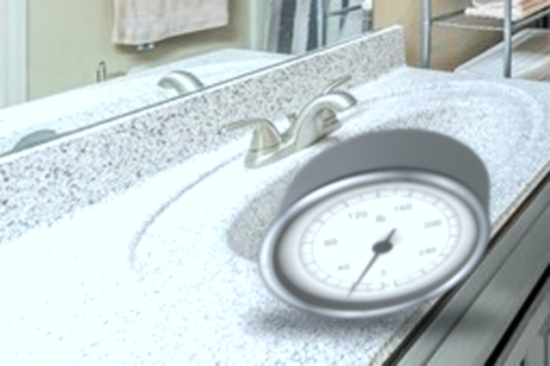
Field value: 20 lb
